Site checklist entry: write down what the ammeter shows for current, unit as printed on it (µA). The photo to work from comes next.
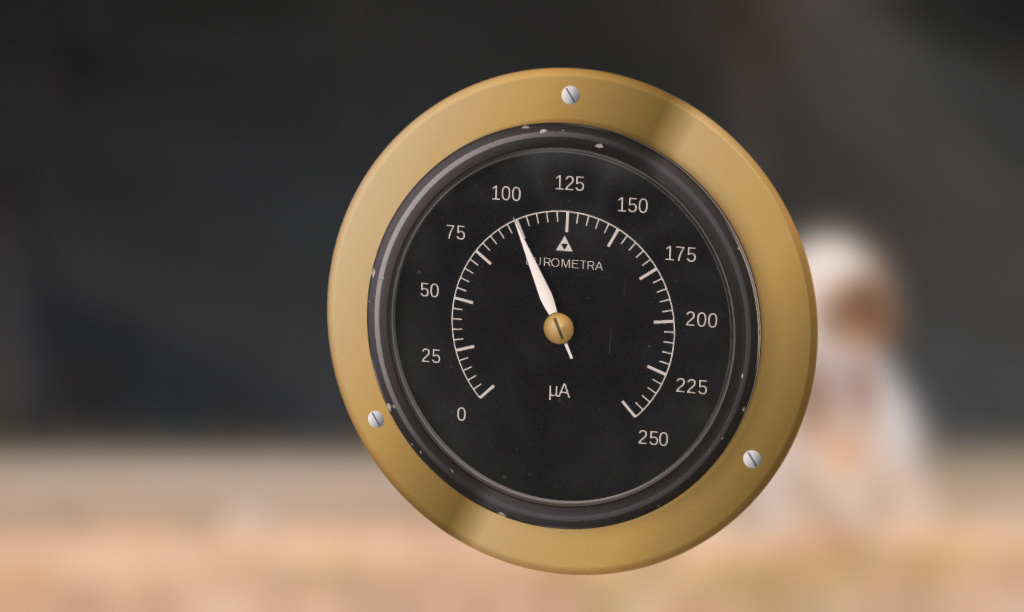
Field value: 100 µA
